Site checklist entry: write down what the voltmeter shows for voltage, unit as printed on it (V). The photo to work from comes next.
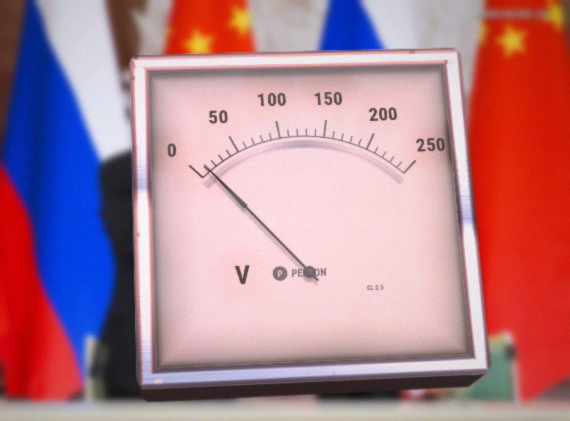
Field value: 10 V
